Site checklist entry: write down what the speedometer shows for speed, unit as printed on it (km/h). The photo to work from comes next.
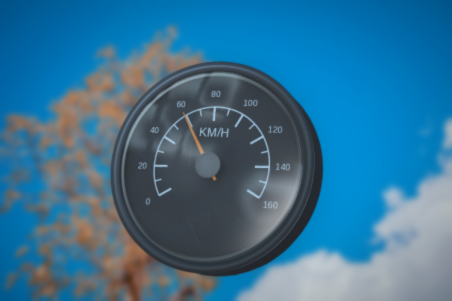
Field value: 60 km/h
